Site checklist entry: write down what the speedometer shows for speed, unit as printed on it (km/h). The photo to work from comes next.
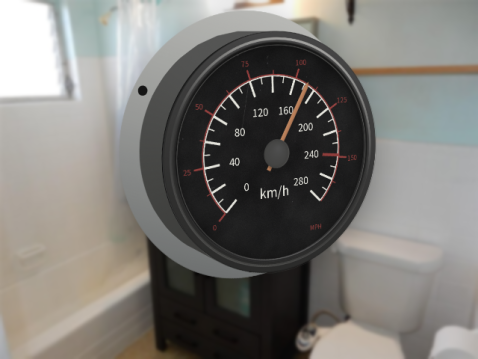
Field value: 170 km/h
